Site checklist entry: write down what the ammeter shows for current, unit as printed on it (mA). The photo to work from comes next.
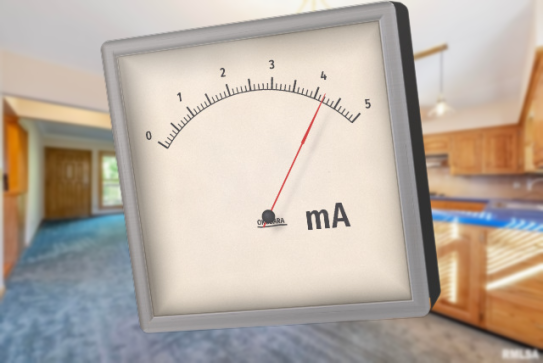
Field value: 4.2 mA
